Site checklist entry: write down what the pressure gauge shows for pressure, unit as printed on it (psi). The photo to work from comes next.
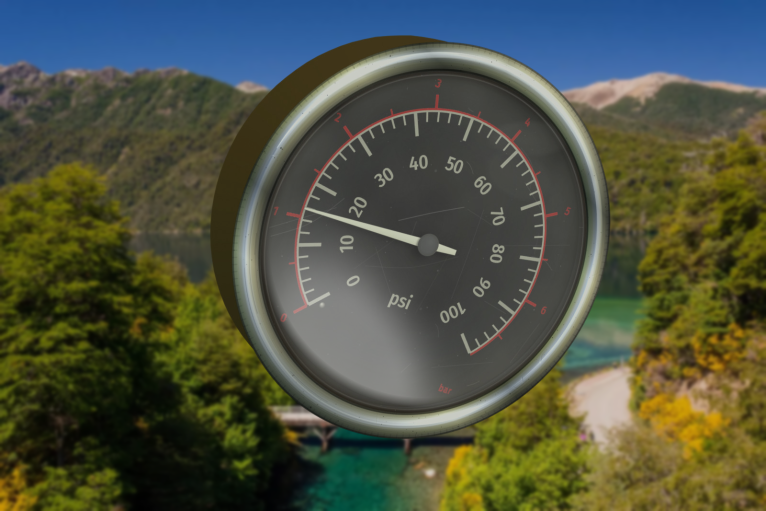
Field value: 16 psi
